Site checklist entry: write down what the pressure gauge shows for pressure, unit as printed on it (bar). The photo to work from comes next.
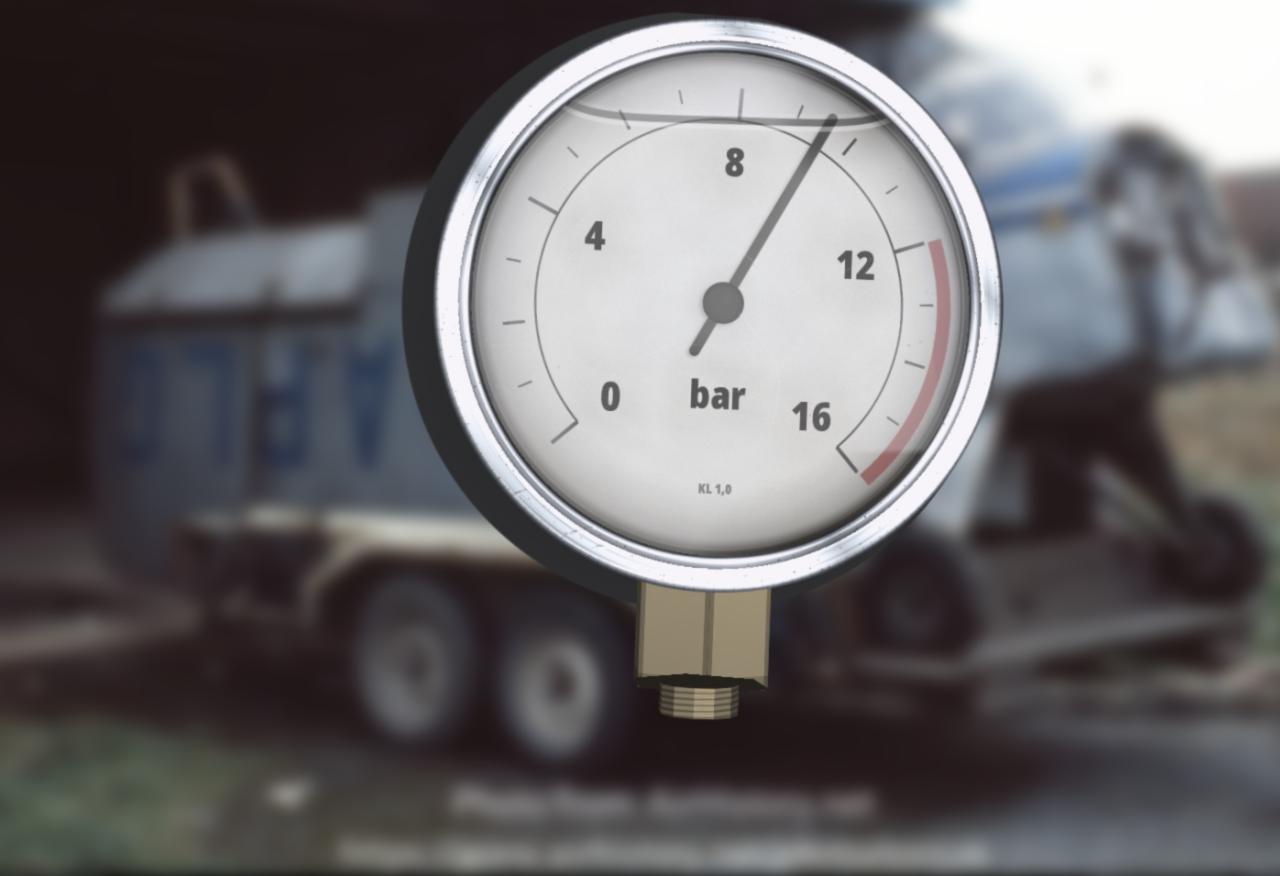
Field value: 9.5 bar
